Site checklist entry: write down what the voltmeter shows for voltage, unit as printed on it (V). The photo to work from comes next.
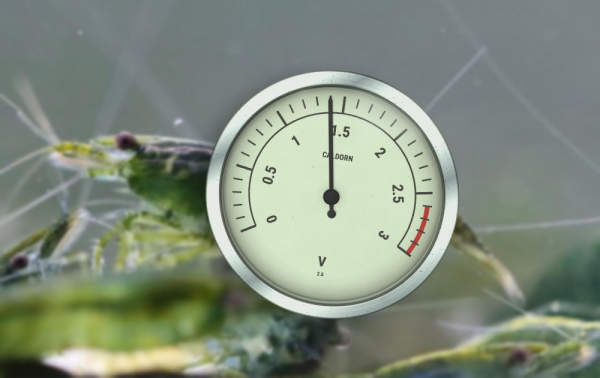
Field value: 1.4 V
